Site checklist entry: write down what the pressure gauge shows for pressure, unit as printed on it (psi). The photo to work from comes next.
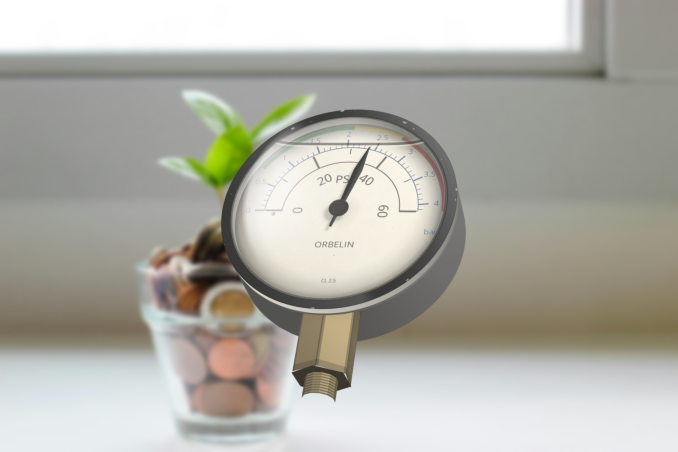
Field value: 35 psi
